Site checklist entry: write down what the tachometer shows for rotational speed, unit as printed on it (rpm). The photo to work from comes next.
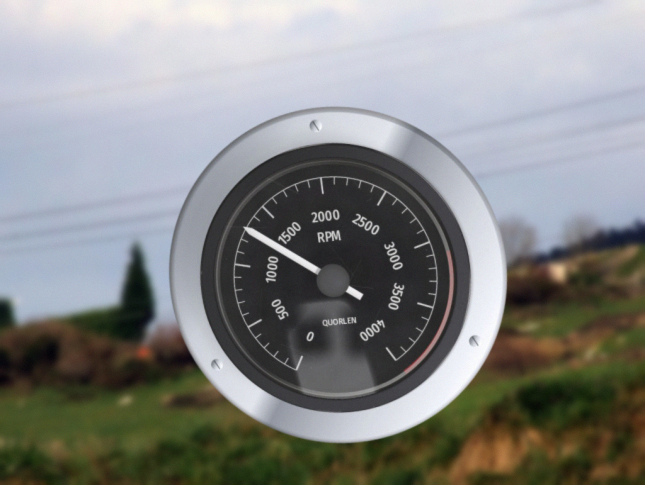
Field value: 1300 rpm
